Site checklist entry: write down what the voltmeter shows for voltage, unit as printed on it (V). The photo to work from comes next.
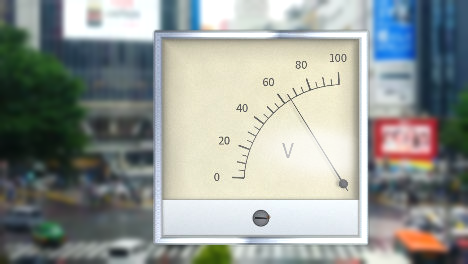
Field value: 65 V
